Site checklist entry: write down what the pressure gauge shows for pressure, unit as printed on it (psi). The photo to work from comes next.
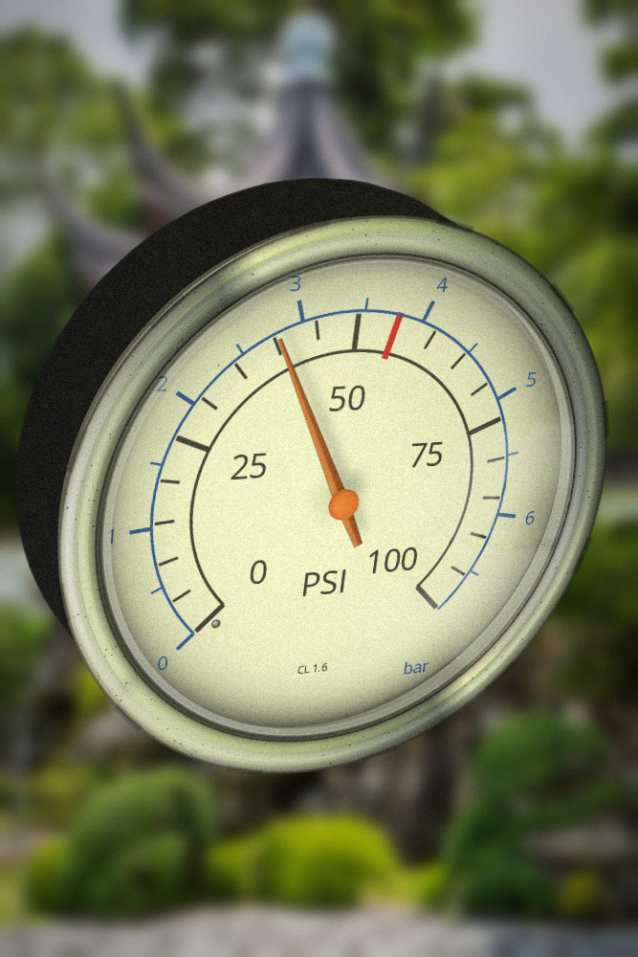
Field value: 40 psi
